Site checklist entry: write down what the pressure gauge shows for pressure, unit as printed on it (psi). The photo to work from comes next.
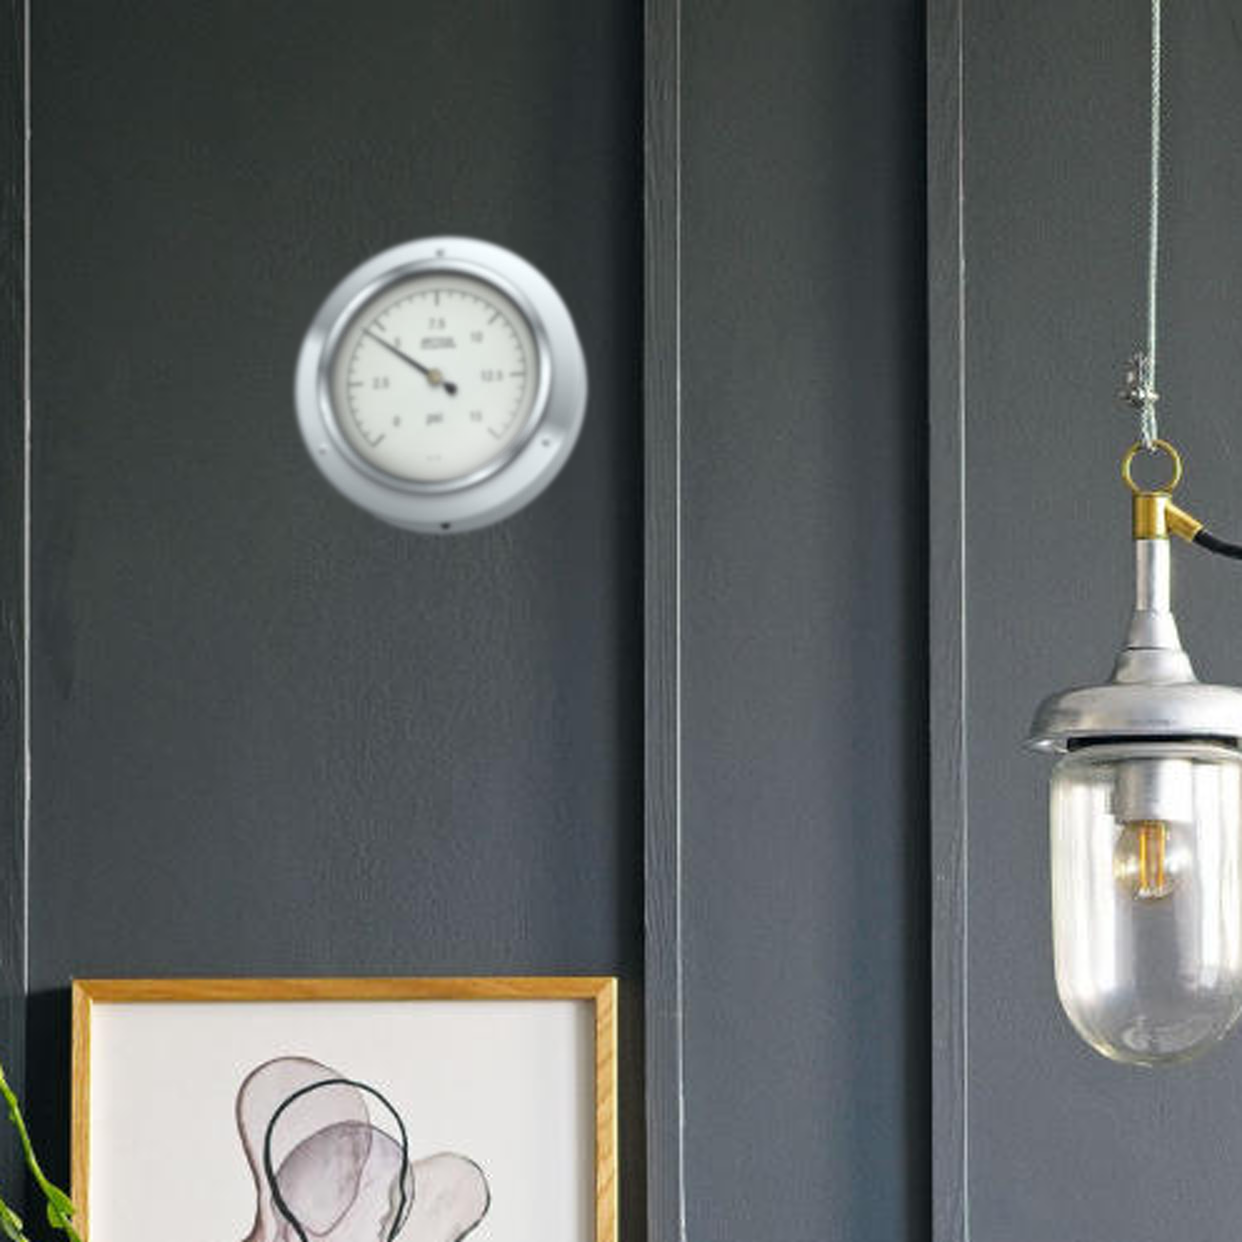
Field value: 4.5 psi
